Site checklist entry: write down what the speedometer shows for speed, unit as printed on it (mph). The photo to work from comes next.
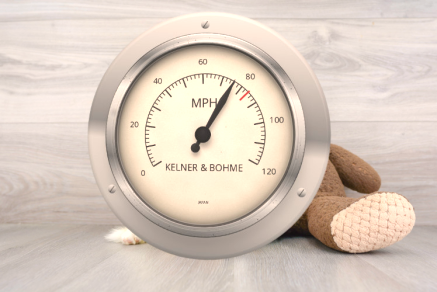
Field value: 76 mph
